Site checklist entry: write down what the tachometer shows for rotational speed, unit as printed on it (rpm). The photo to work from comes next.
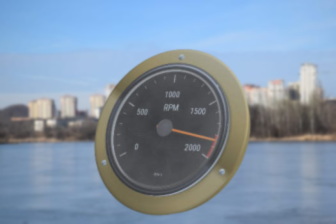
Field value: 1850 rpm
